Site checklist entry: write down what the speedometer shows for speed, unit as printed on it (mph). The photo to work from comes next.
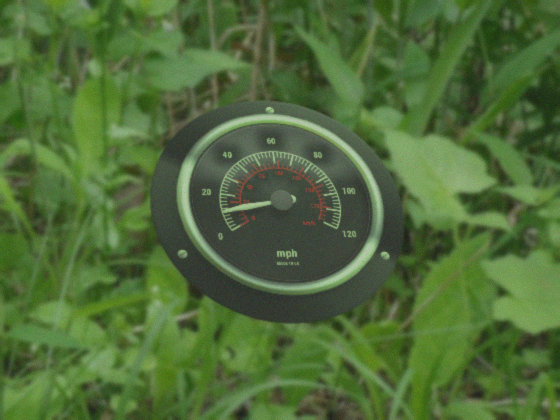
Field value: 10 mph
